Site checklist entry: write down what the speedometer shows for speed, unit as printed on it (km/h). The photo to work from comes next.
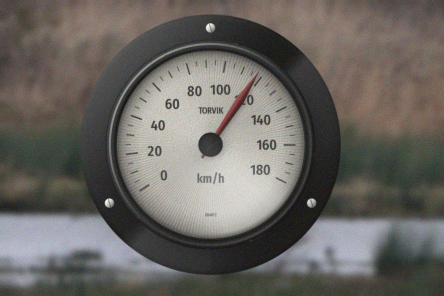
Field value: 117.5 km/h
